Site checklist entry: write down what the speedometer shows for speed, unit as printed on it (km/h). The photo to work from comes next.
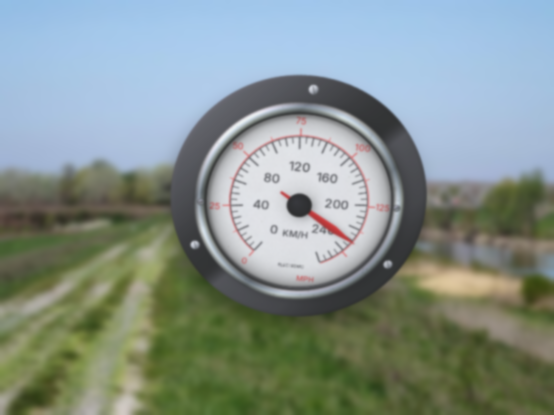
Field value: 230 km/h
